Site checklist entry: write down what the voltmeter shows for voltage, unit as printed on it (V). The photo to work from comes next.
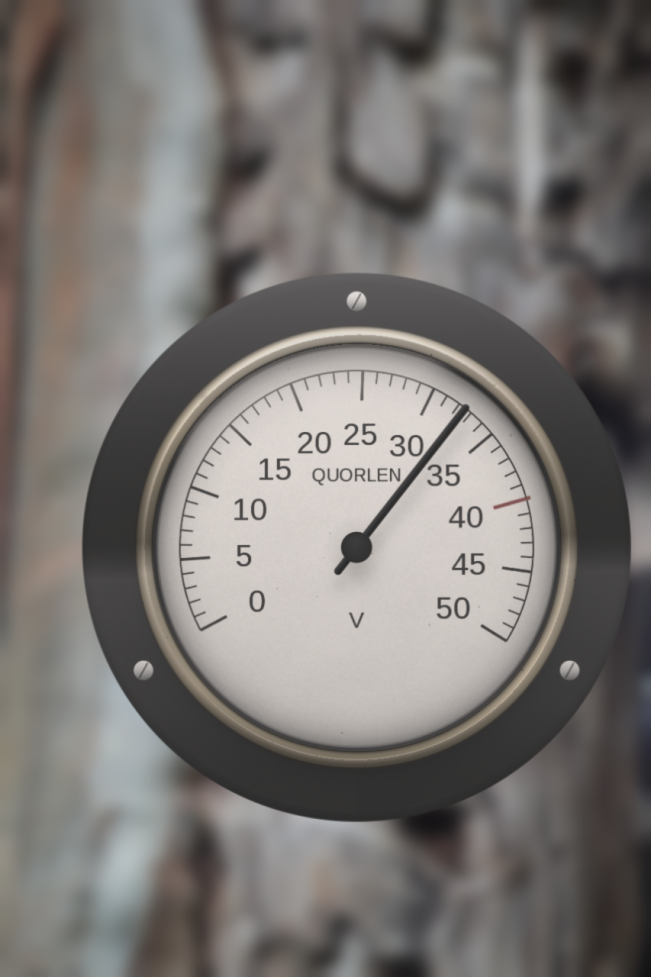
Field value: 32.5 V
